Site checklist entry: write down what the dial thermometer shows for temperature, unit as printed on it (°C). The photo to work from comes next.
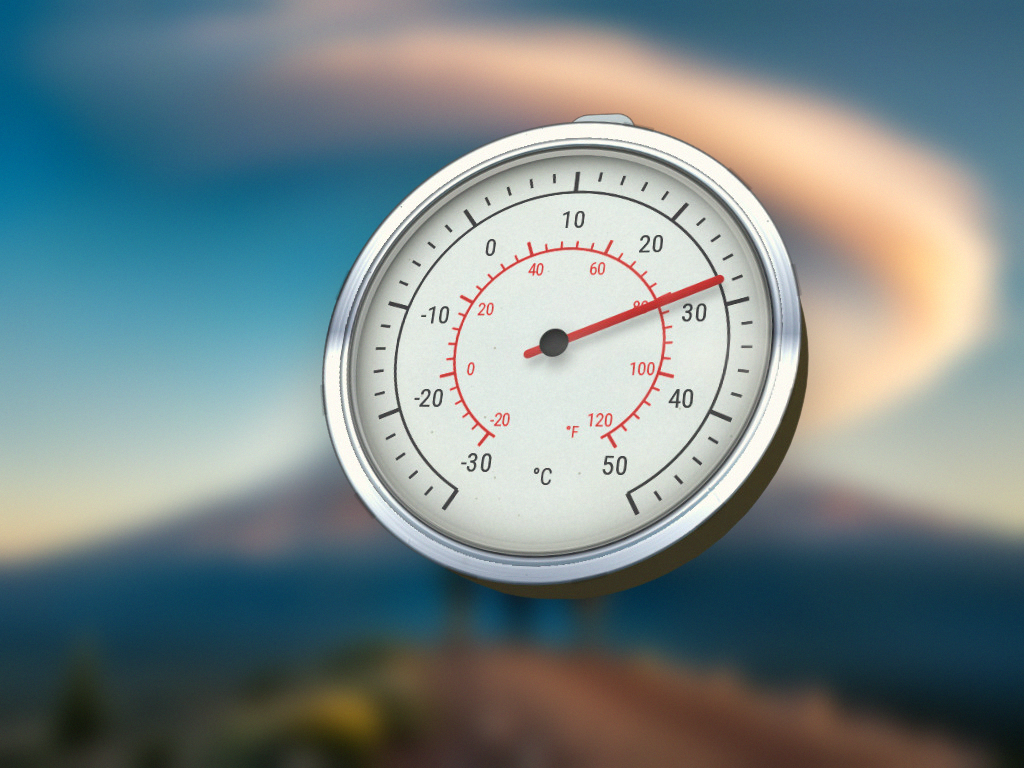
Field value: 28 °C
